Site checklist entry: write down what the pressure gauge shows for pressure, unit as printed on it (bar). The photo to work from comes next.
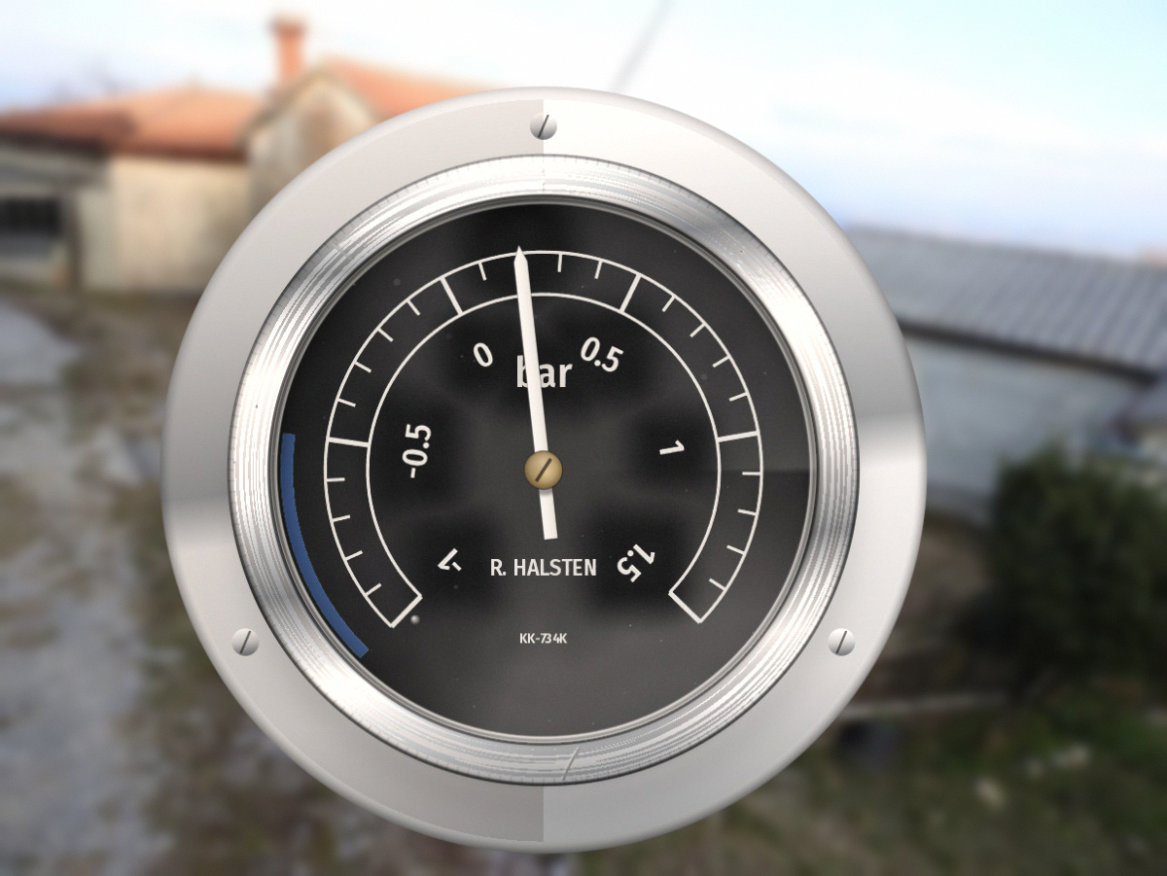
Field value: 0.2 bar
